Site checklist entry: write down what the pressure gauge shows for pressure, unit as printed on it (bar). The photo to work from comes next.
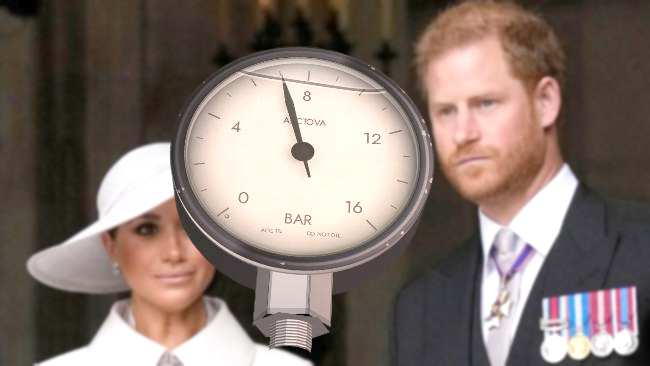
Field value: 7 bar
